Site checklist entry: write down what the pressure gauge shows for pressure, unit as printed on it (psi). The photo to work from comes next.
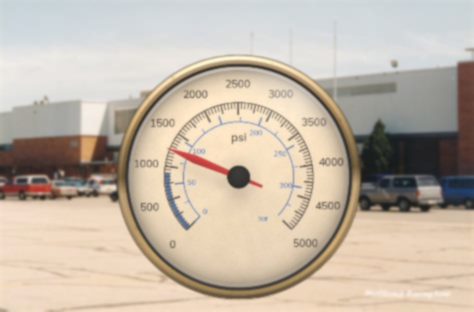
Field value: 1250 psi
